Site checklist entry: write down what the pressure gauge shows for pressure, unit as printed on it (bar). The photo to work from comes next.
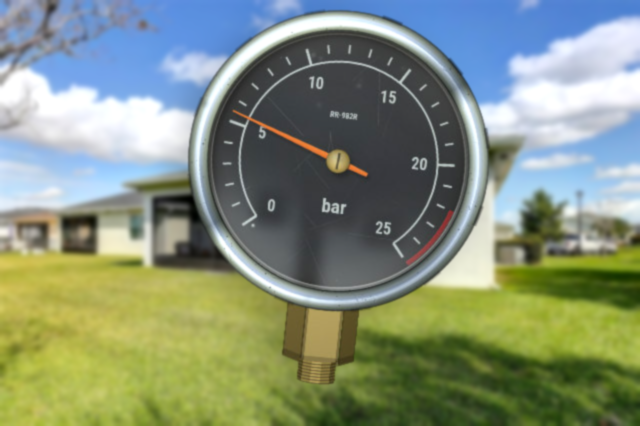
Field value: 5.5 bar
